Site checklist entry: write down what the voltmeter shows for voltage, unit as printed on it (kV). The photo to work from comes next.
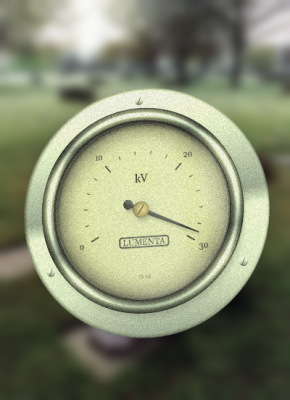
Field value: 29 kV
